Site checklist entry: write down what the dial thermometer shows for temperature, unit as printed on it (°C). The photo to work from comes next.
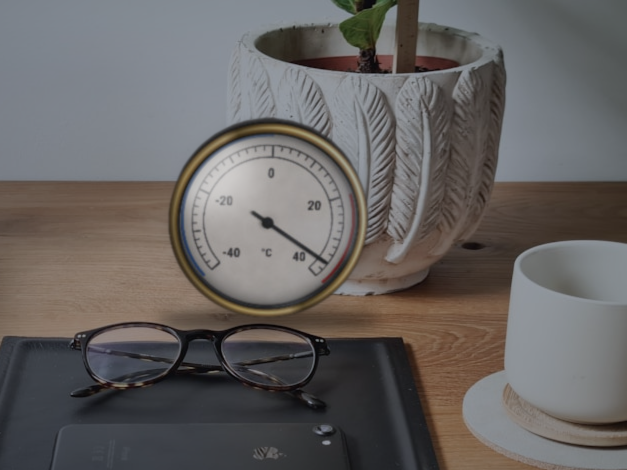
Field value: 36 °C
